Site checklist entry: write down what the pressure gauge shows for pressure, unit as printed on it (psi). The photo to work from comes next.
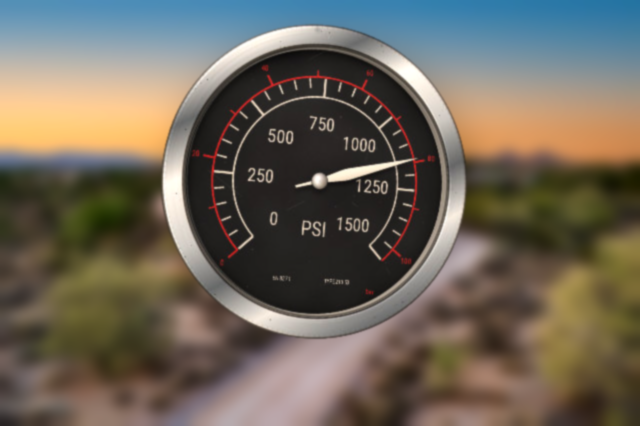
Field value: 1150 psi
